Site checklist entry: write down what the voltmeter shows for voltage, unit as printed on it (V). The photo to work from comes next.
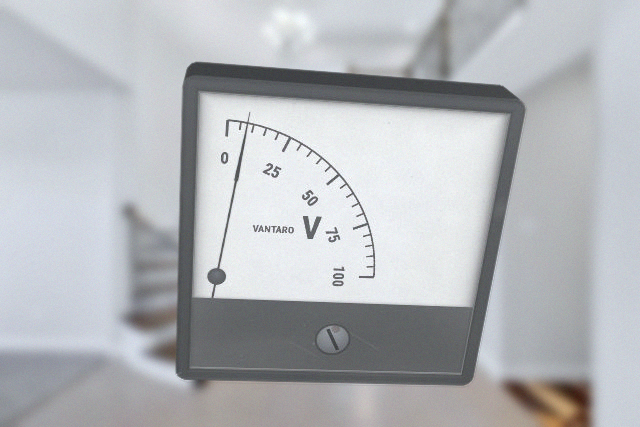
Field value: 7.5 V
